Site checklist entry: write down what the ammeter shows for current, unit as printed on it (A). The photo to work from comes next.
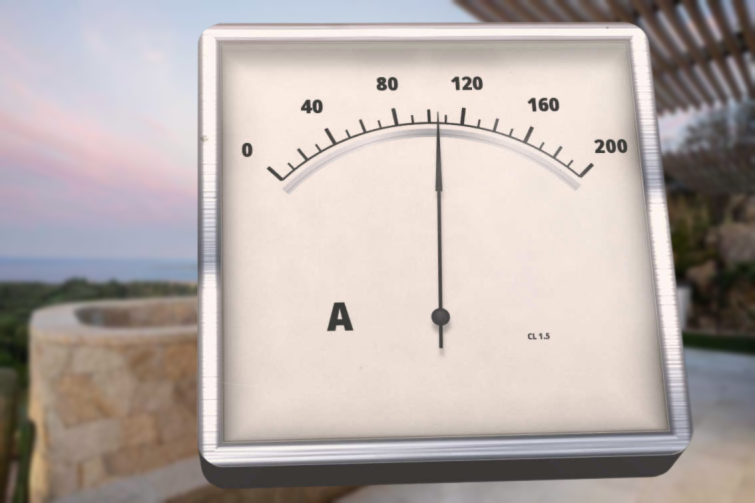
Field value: 105 A
